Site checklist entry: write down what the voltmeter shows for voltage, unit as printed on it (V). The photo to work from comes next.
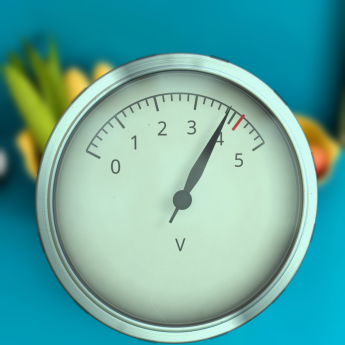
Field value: 3.8 V
